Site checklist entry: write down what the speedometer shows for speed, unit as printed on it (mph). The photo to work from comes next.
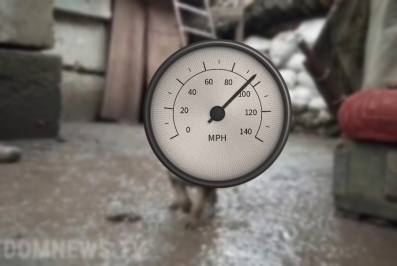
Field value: 95 mph
